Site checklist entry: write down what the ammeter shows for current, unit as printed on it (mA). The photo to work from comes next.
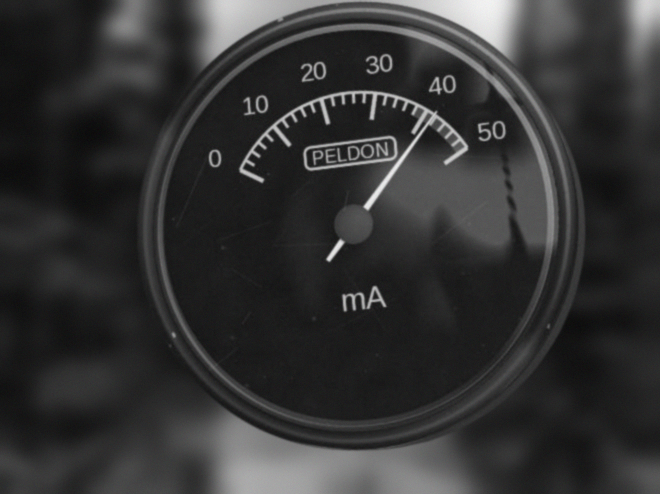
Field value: 42 mA
